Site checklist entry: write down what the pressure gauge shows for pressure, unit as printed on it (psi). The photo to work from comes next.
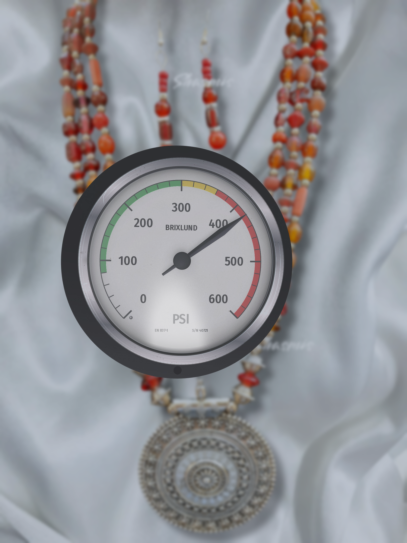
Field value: 420 psi
